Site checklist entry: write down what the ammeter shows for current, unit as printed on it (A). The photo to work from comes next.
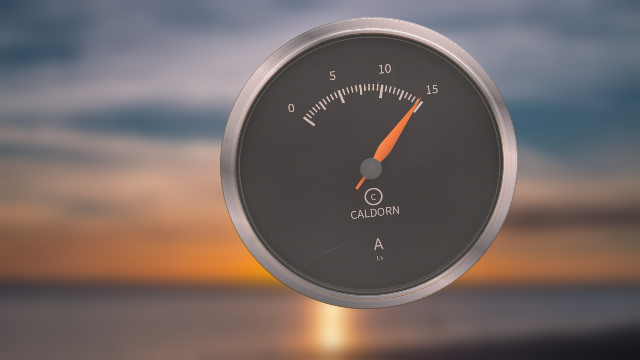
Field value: 14.5 A
